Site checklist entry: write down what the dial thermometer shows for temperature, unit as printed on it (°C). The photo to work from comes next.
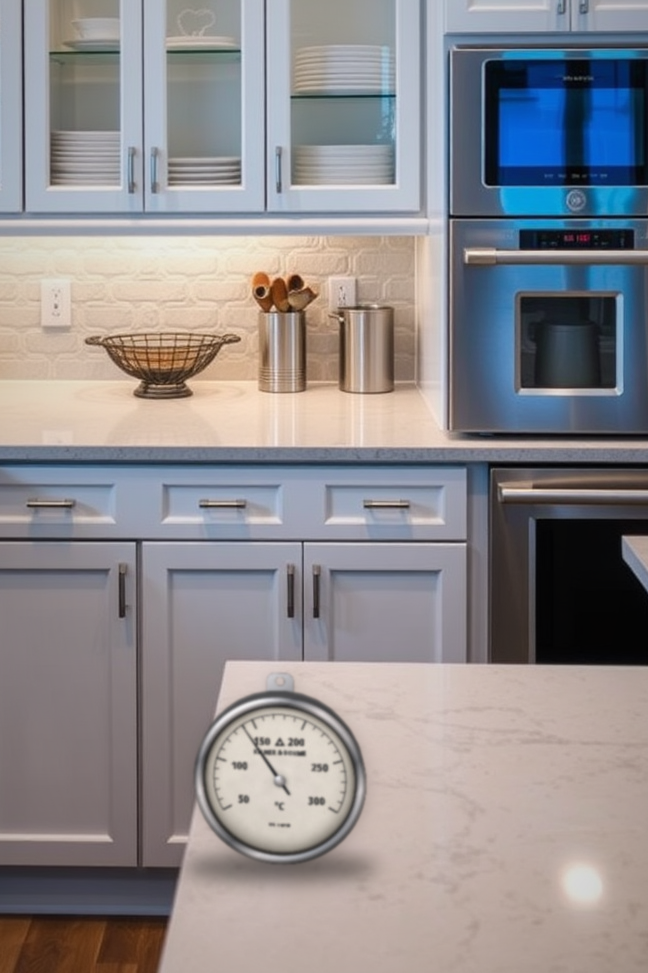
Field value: 140 °C
